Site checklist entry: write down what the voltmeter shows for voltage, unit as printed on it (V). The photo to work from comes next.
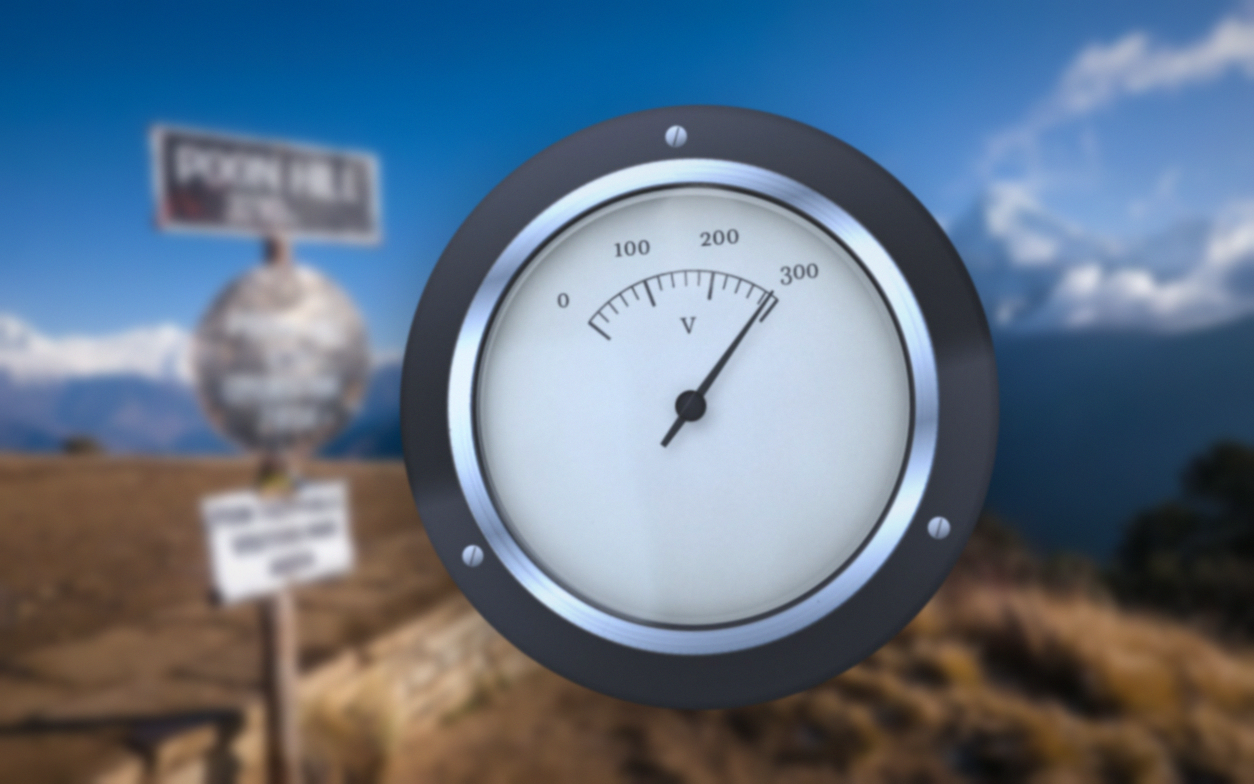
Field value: 290 V
